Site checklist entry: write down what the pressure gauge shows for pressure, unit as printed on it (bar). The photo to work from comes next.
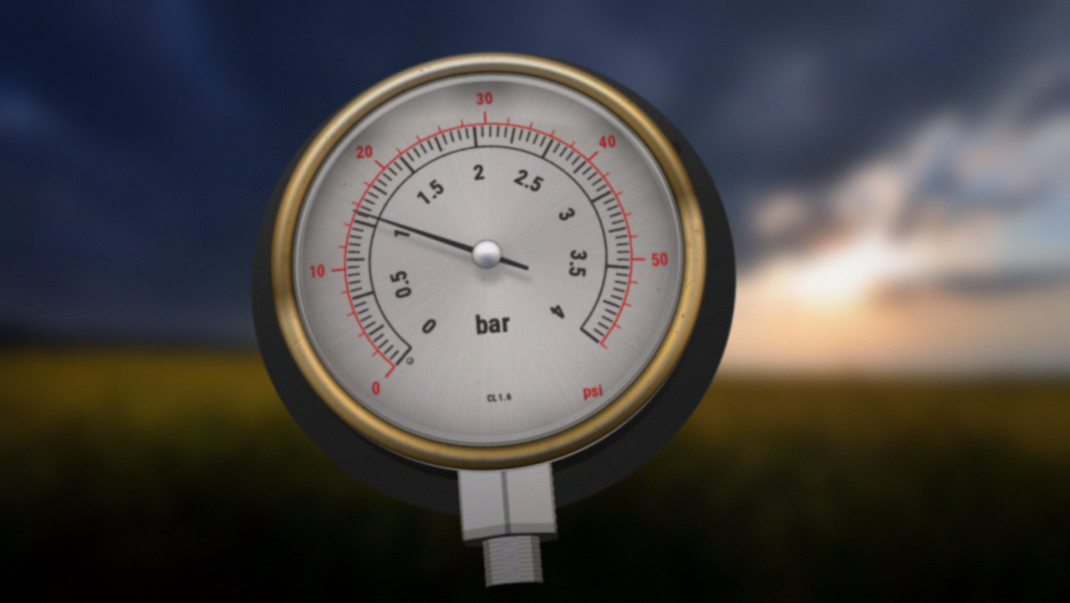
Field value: 1.05 bar
